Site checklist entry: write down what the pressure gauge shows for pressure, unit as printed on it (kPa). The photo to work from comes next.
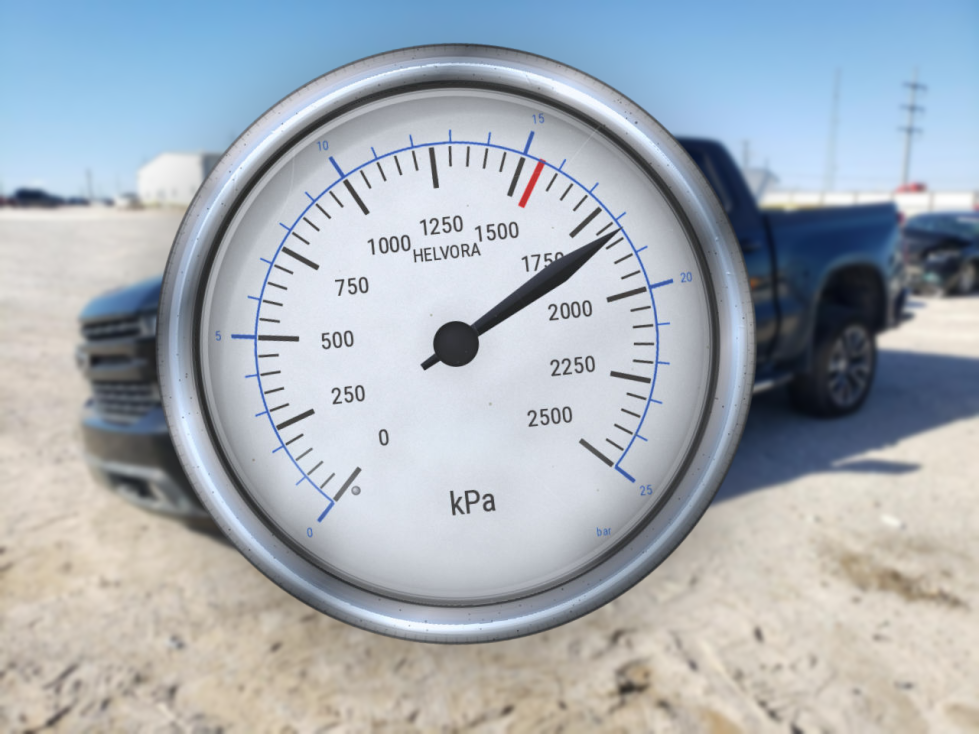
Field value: 1825 kPa
